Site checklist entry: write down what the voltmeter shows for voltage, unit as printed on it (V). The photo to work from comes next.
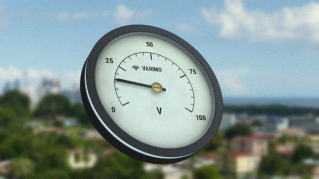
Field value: 15 V
